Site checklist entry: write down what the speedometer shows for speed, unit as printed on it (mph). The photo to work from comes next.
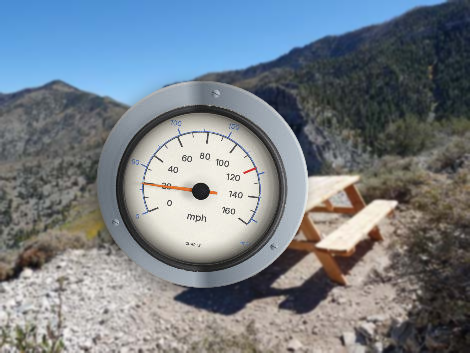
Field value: 20 mph
